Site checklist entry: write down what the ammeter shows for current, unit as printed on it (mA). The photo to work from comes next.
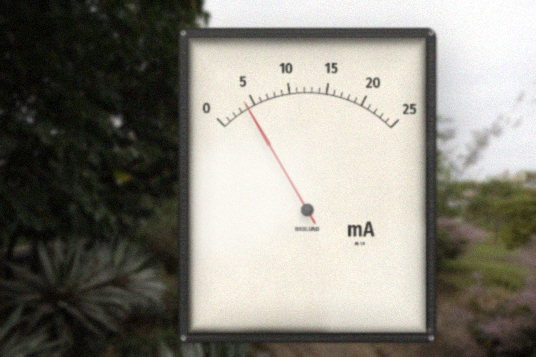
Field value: 4 mA
